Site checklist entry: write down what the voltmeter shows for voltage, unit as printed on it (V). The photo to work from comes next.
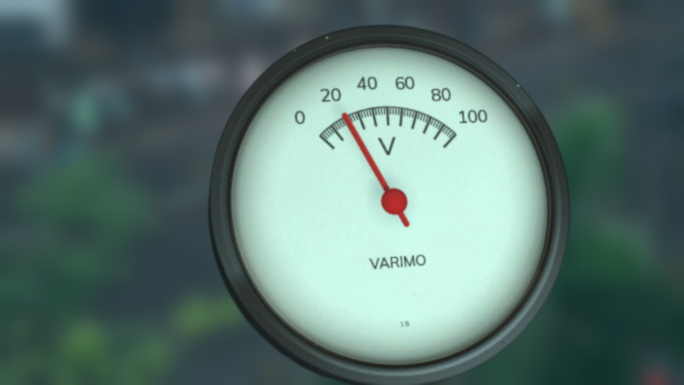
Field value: 20 V
